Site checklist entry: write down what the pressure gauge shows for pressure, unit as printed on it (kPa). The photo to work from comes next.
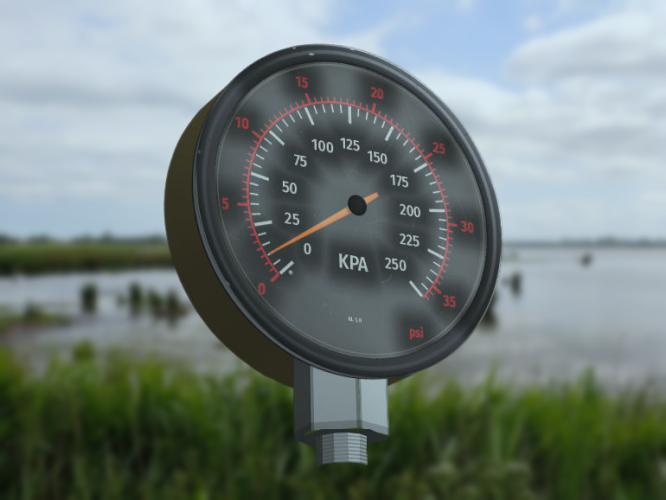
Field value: 10 kPa
